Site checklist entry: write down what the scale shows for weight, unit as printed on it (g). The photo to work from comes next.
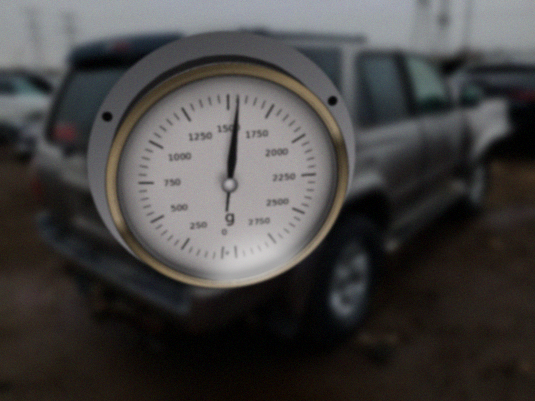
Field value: 1550 g
